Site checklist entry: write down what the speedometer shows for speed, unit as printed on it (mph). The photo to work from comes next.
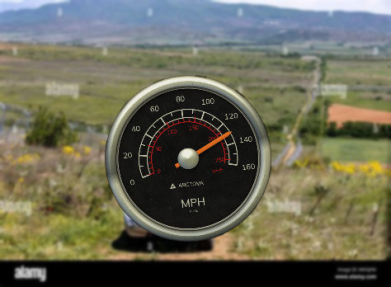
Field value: 130 mph
